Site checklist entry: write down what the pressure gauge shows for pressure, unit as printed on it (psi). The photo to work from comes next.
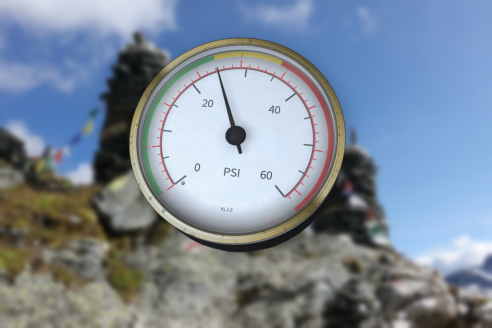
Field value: 25 psi
